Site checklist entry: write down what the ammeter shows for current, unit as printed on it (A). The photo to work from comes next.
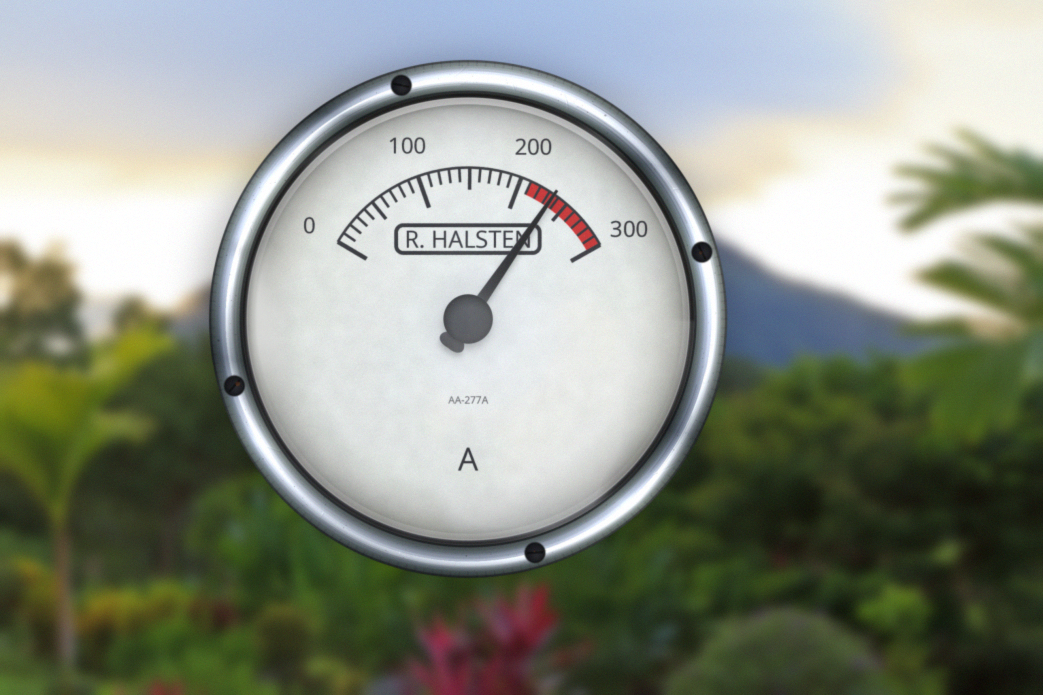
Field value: 235 A
